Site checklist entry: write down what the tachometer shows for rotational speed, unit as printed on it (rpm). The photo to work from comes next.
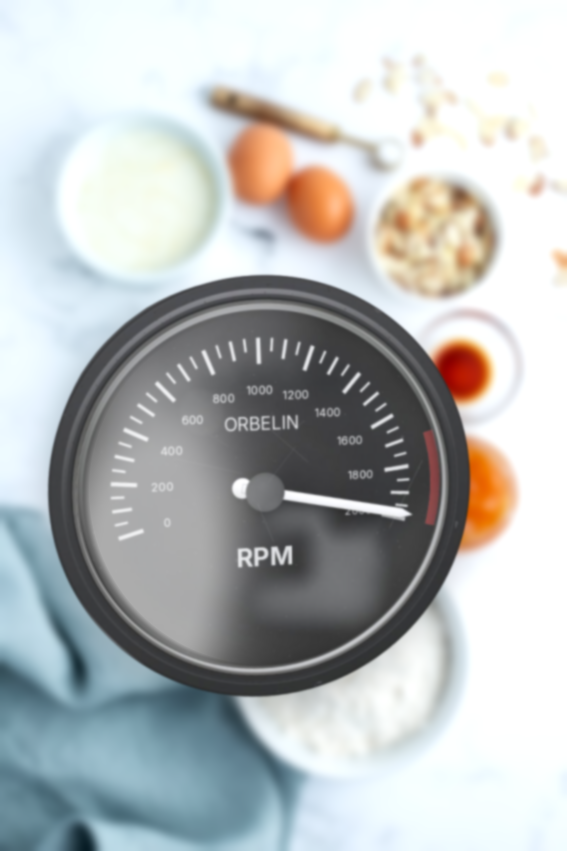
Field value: 1975 rpm
